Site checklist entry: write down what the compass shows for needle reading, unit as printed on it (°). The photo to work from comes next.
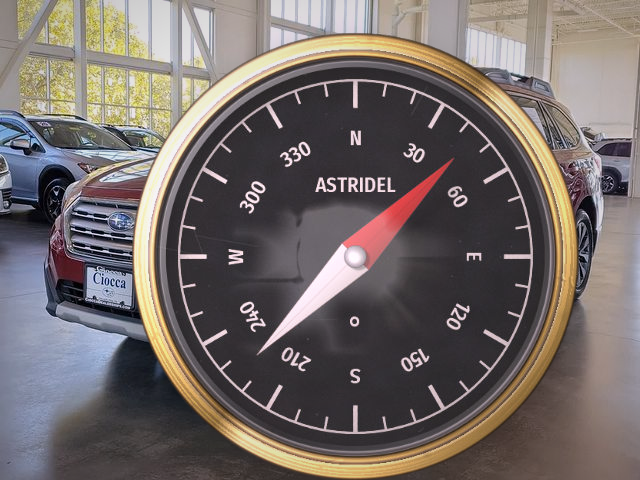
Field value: 45 °
